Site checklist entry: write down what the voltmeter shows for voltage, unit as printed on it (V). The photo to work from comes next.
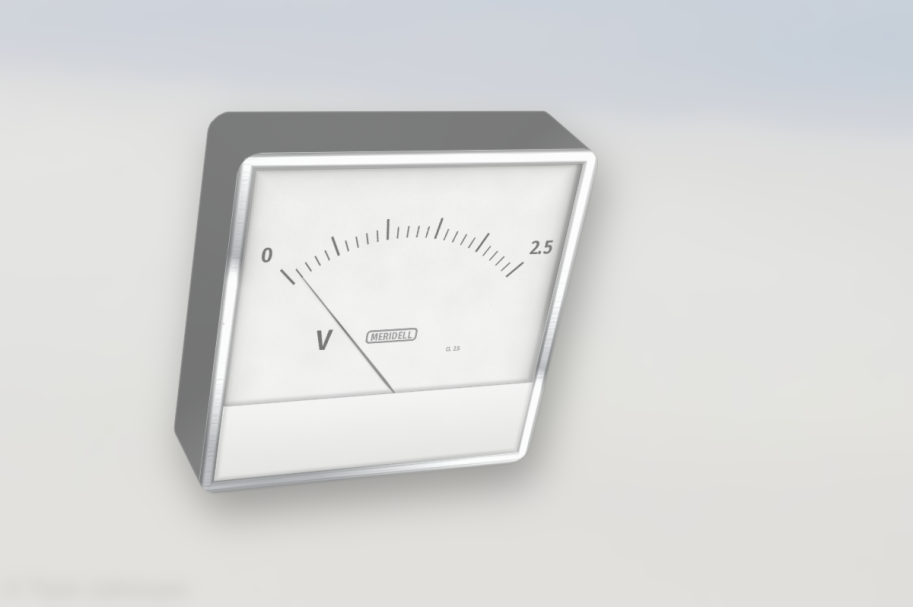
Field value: 0.1 V
